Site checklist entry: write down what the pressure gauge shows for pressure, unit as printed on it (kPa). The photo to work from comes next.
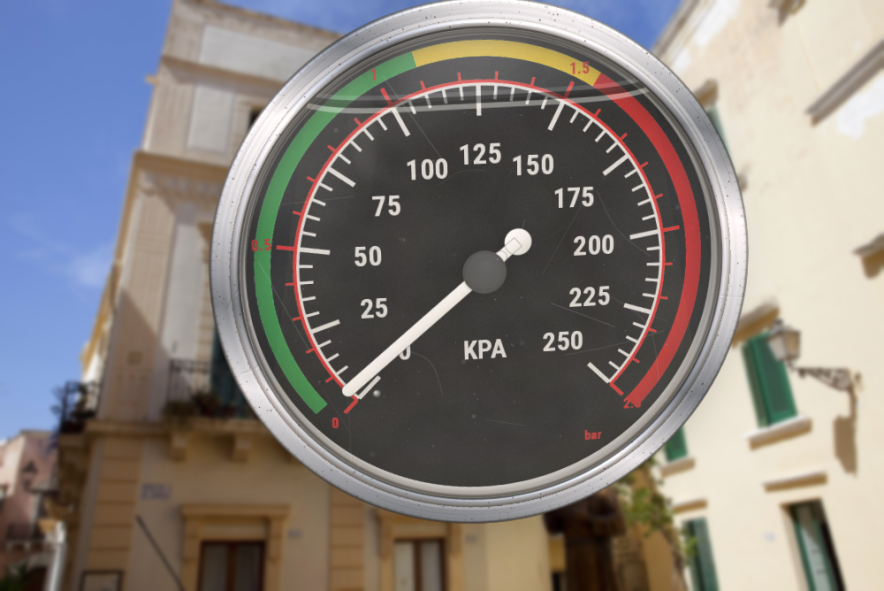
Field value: 5 kPa
